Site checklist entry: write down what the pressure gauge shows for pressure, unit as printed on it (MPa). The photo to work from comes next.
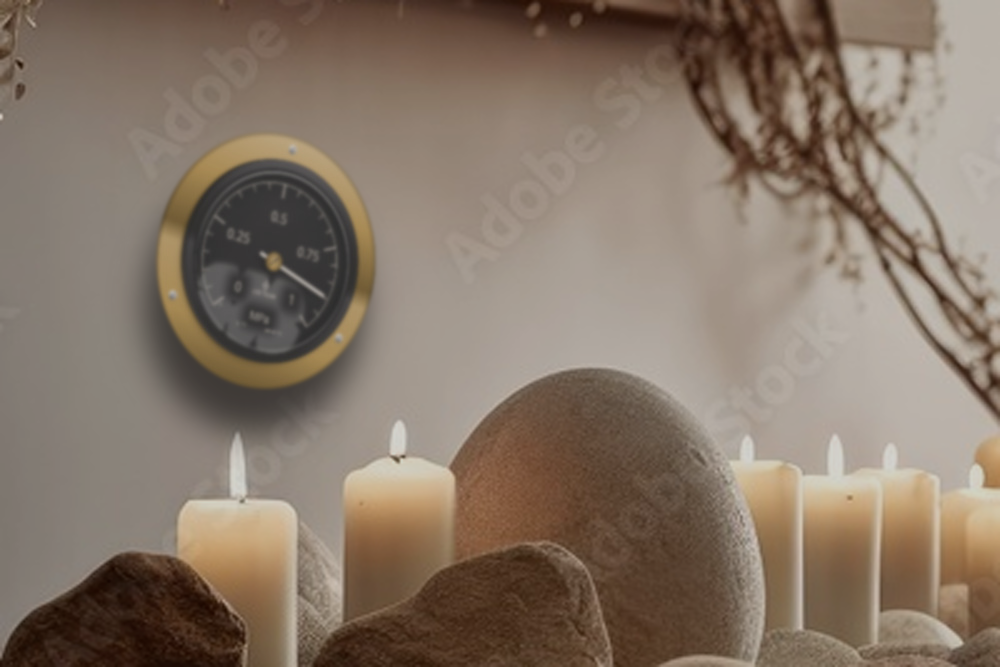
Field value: 0.9 MPa
